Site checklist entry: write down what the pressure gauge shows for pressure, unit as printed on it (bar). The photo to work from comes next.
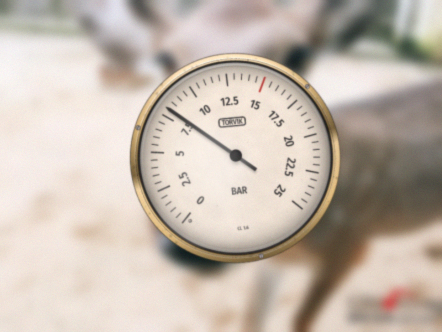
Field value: 8 bar
